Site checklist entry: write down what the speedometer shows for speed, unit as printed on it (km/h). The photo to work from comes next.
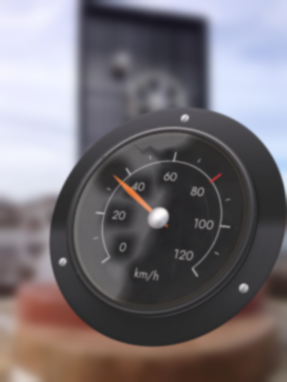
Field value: 35 km/h
